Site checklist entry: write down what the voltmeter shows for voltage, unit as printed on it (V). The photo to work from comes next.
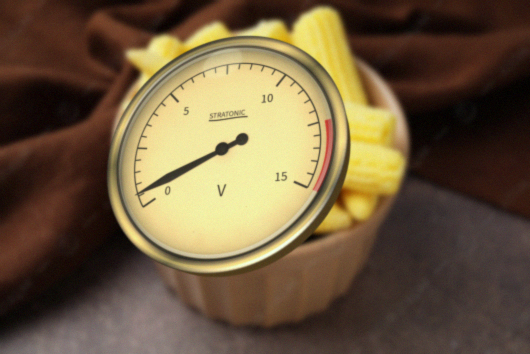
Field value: 0.5 V
